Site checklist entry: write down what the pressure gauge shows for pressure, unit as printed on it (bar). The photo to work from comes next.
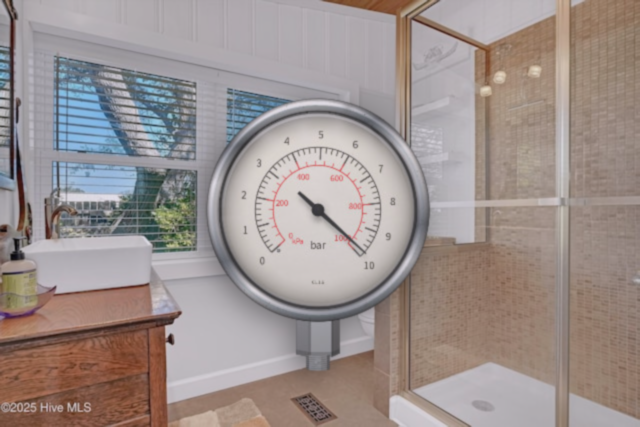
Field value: 9.8 bar
